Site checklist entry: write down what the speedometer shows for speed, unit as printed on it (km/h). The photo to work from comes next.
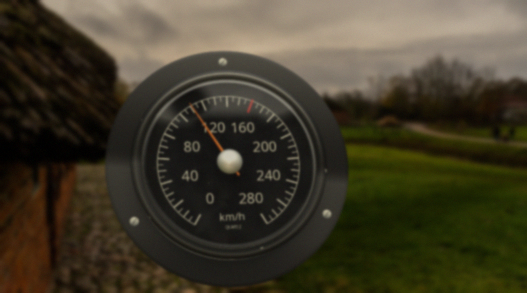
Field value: 110 km/h
